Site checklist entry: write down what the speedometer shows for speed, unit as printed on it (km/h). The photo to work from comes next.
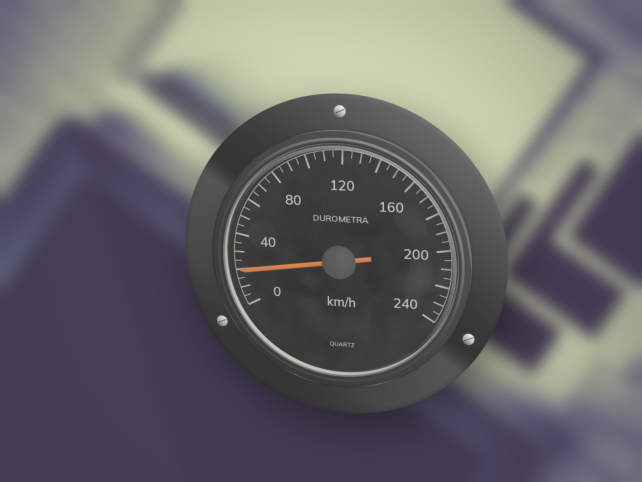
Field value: 20 km/h
